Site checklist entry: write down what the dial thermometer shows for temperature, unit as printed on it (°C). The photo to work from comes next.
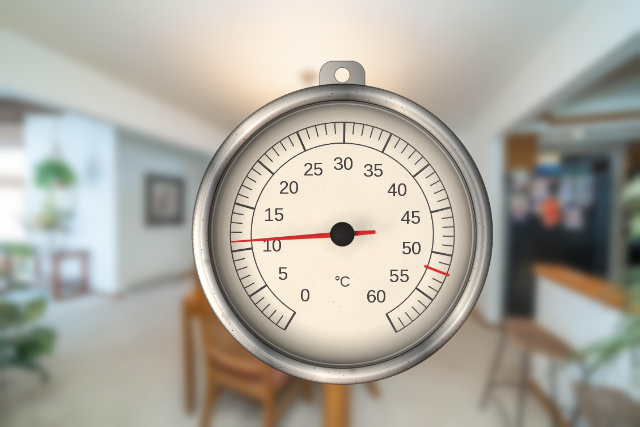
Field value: 11 °C
